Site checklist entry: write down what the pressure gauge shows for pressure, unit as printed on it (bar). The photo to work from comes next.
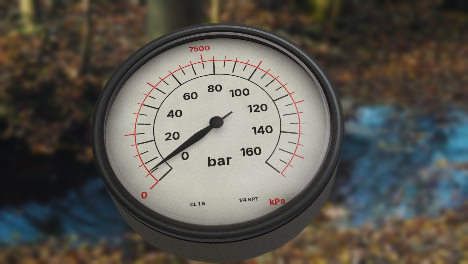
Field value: 5 bar
